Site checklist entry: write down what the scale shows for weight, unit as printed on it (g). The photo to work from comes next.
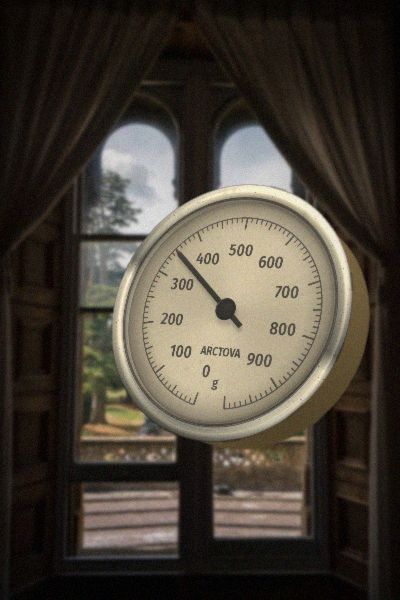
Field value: 350 g
